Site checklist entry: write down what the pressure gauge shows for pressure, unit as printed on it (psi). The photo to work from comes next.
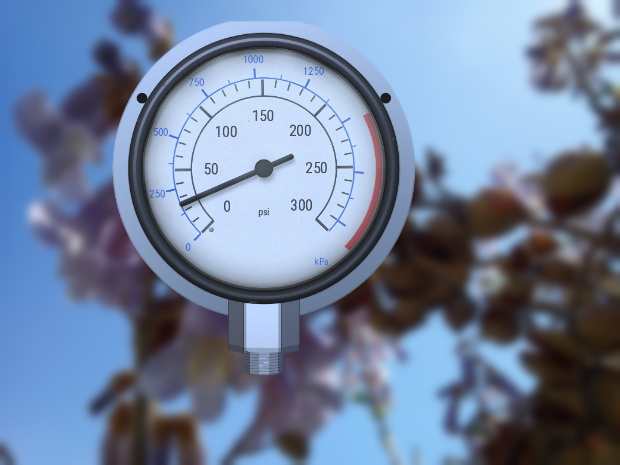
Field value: 25 psi
